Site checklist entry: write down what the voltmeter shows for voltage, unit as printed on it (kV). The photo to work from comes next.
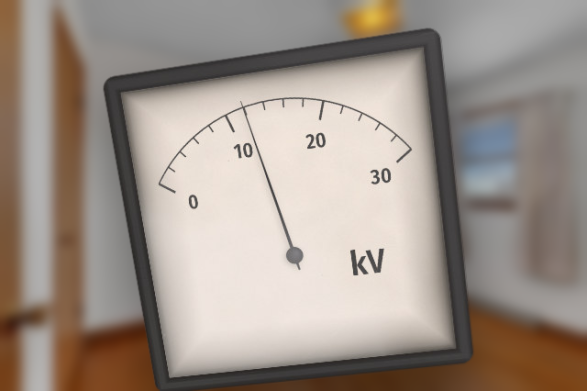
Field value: 12 kV
